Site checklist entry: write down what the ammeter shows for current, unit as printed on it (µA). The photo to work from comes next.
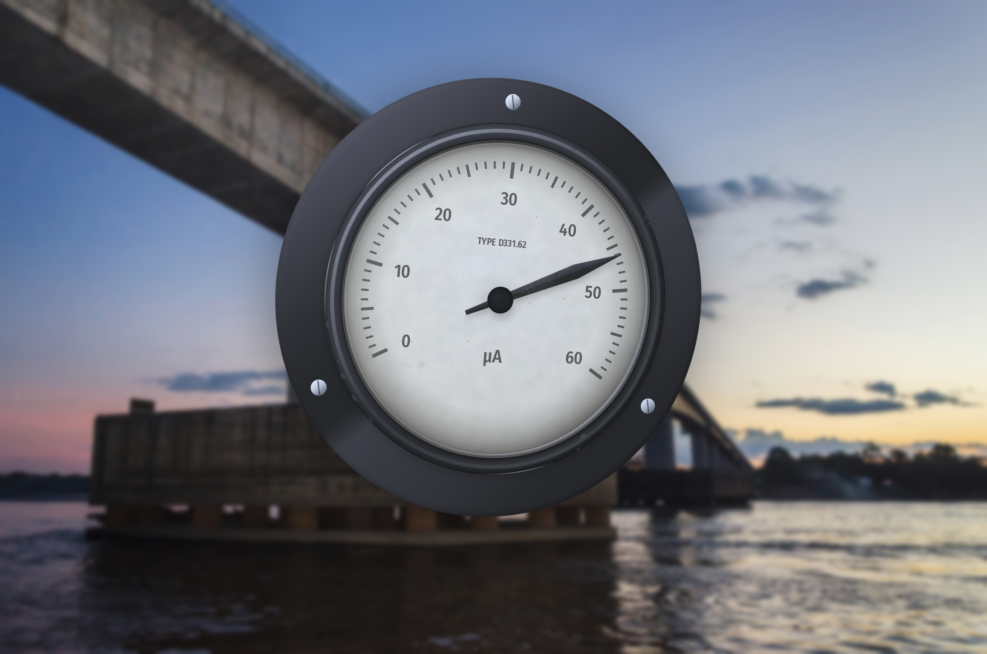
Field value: 46 µA
